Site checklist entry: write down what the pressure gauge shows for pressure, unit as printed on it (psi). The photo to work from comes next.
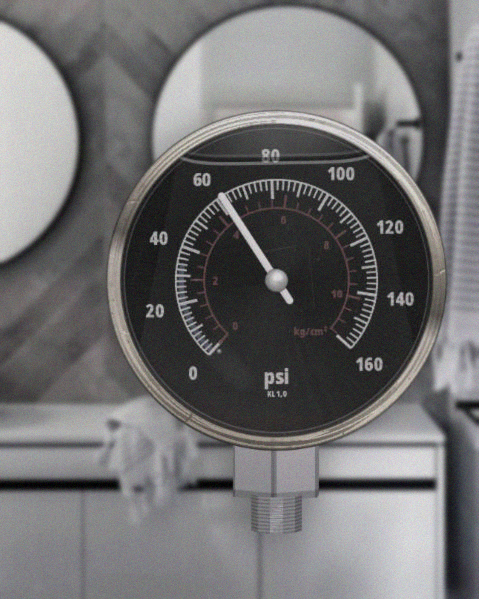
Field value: 62 psi
